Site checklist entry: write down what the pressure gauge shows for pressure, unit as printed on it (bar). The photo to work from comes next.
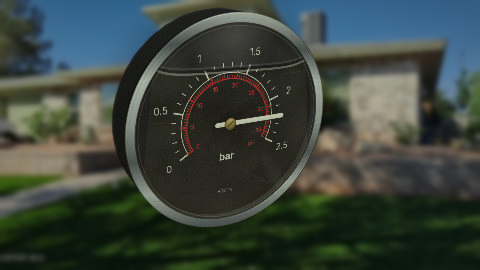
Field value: 2.2 bar
